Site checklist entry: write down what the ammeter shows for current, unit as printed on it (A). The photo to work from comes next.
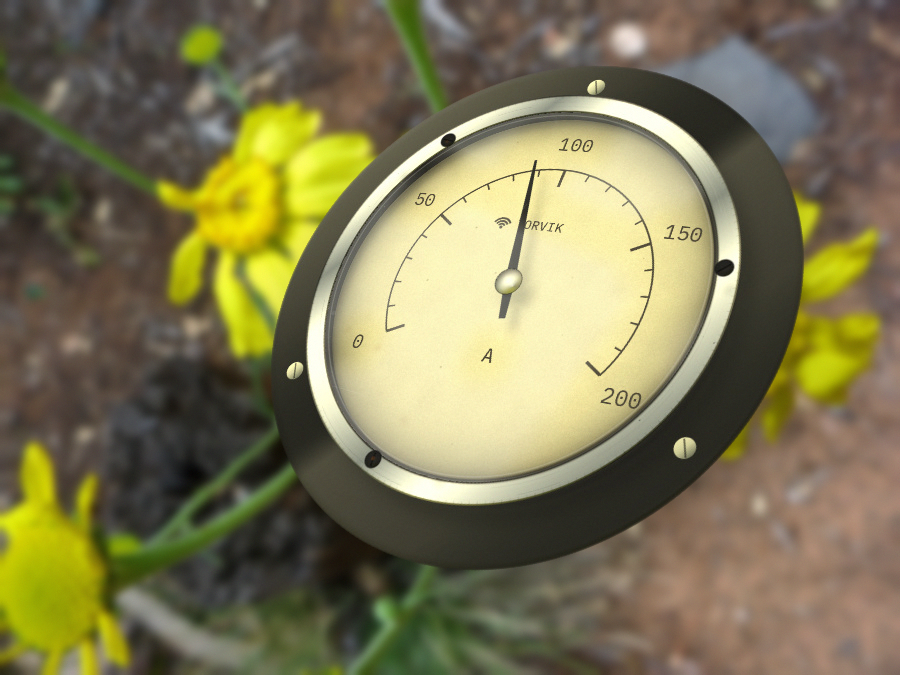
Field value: 90 A
